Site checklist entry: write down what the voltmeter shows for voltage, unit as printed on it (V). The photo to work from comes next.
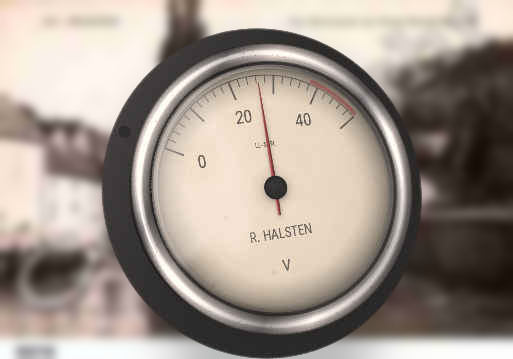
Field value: 26 V
